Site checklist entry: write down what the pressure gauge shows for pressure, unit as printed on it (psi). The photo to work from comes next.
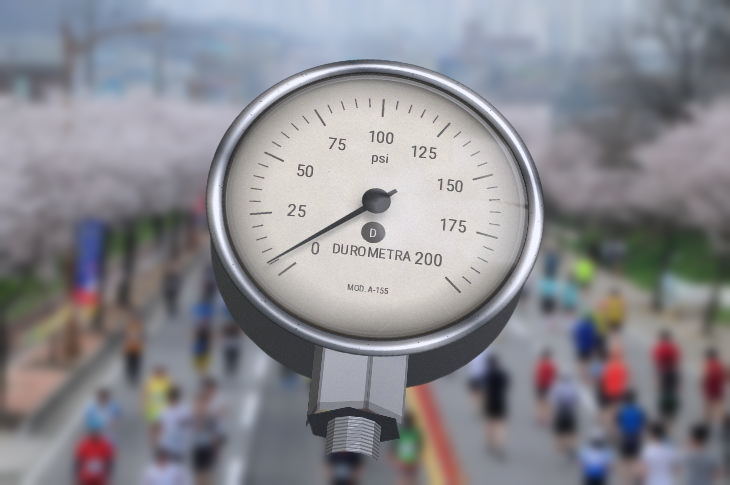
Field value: 5 psi
